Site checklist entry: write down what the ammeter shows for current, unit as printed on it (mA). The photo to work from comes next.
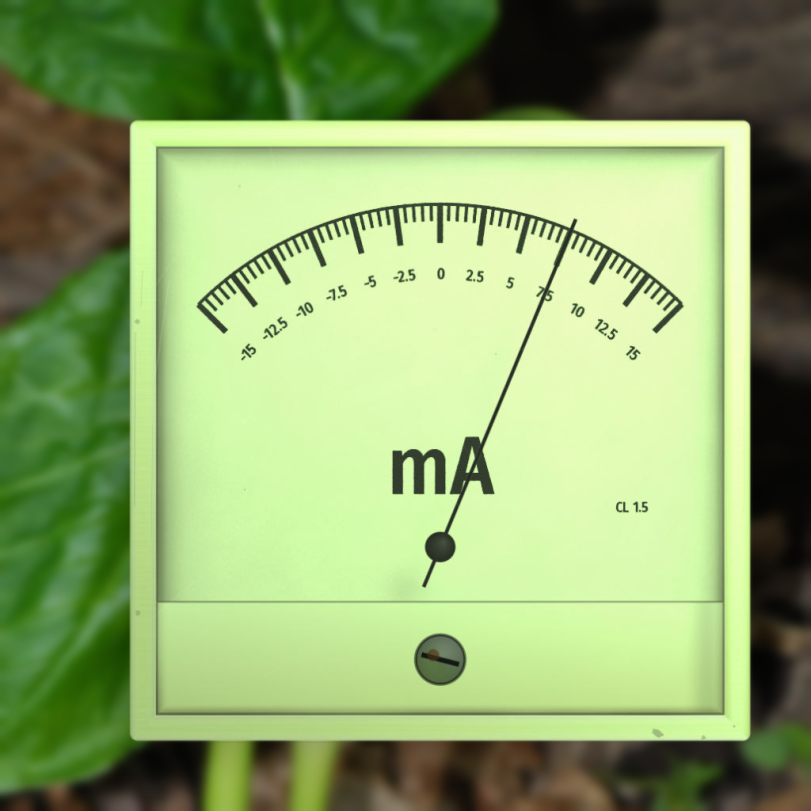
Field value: 7.5 mA
